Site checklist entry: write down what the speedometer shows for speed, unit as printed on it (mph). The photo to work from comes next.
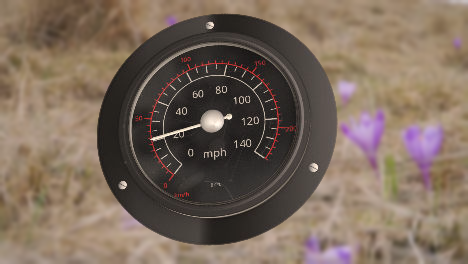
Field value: 20 mph
